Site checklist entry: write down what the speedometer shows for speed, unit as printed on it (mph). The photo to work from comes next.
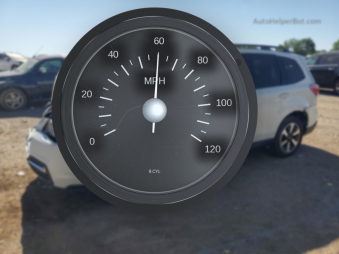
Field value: 60 mph
